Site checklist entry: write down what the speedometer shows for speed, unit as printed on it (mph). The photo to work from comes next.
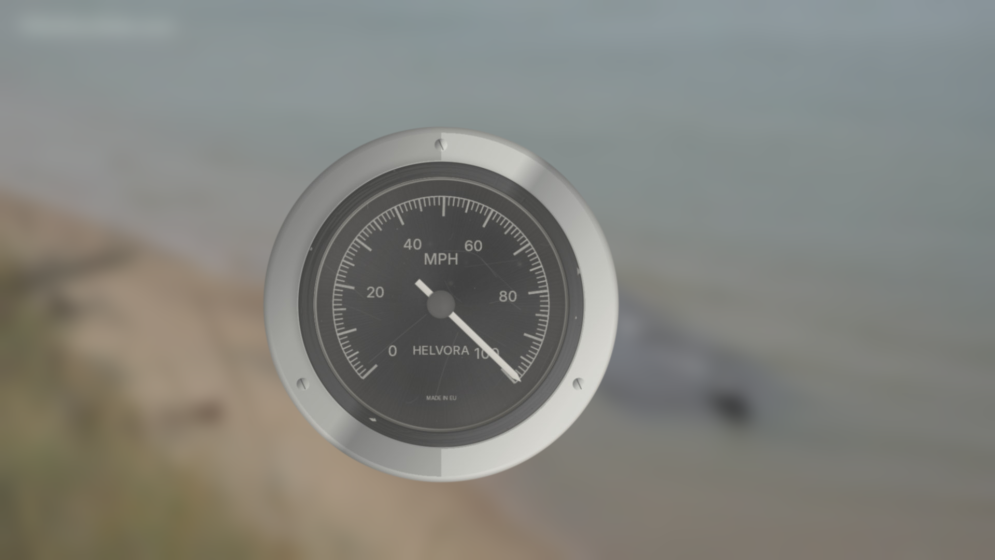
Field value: 99 mph
